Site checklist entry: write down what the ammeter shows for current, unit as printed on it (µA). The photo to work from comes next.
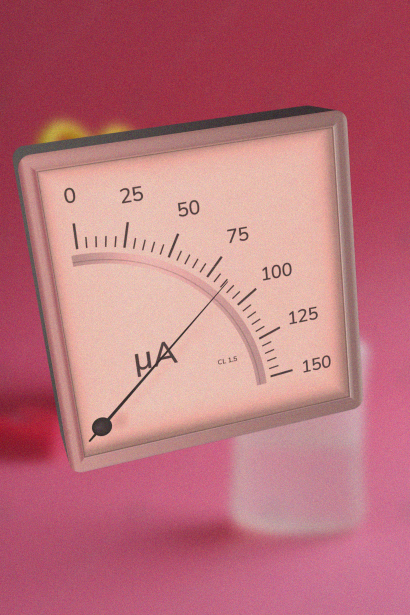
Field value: 85 µA
